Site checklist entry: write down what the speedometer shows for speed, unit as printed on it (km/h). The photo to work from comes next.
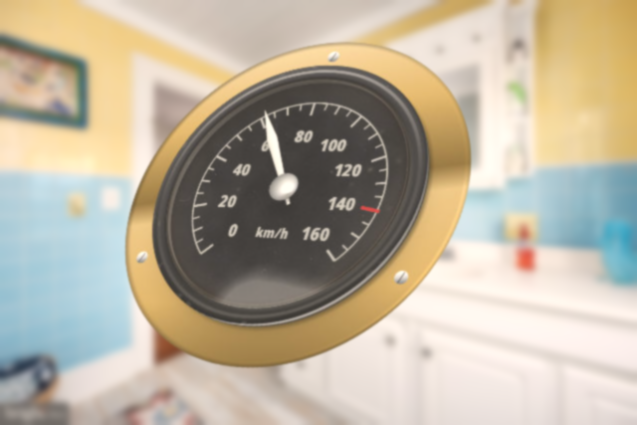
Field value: 62.5 km/h
